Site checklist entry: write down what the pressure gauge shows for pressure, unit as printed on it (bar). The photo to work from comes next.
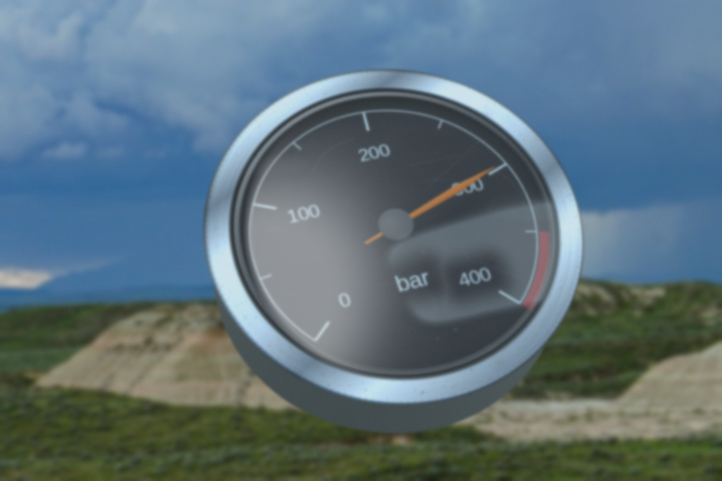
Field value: 300 bar
